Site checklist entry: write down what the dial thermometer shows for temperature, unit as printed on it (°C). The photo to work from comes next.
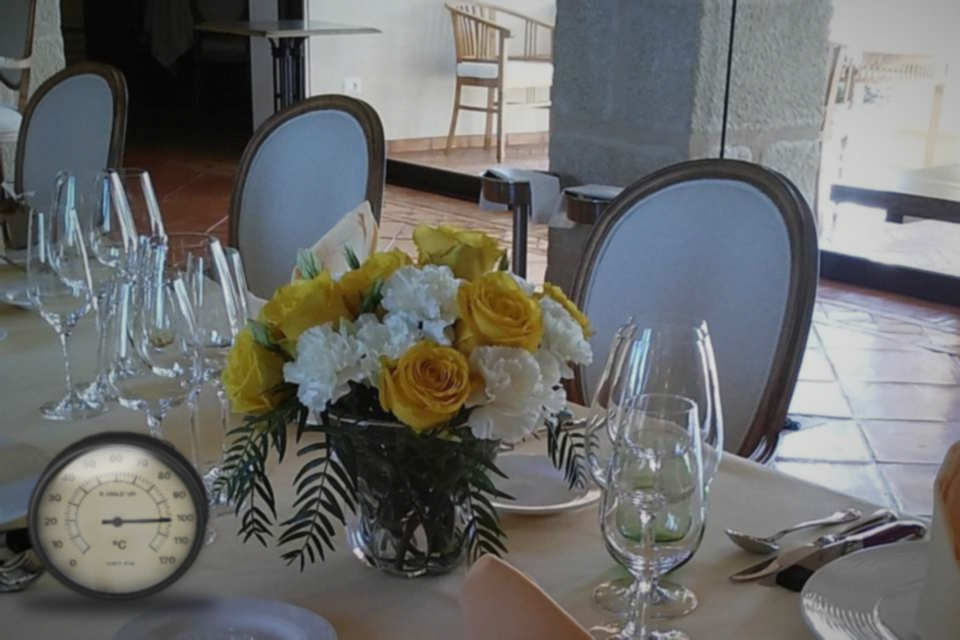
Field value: 100 °C
